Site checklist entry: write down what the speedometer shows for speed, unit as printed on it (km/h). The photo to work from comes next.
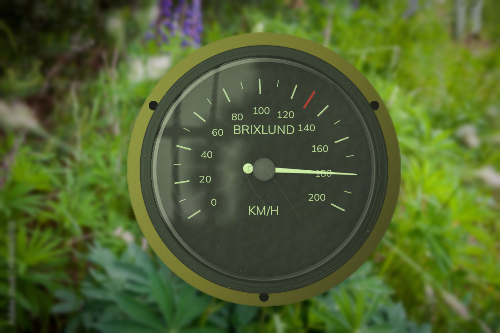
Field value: 180 km/h
